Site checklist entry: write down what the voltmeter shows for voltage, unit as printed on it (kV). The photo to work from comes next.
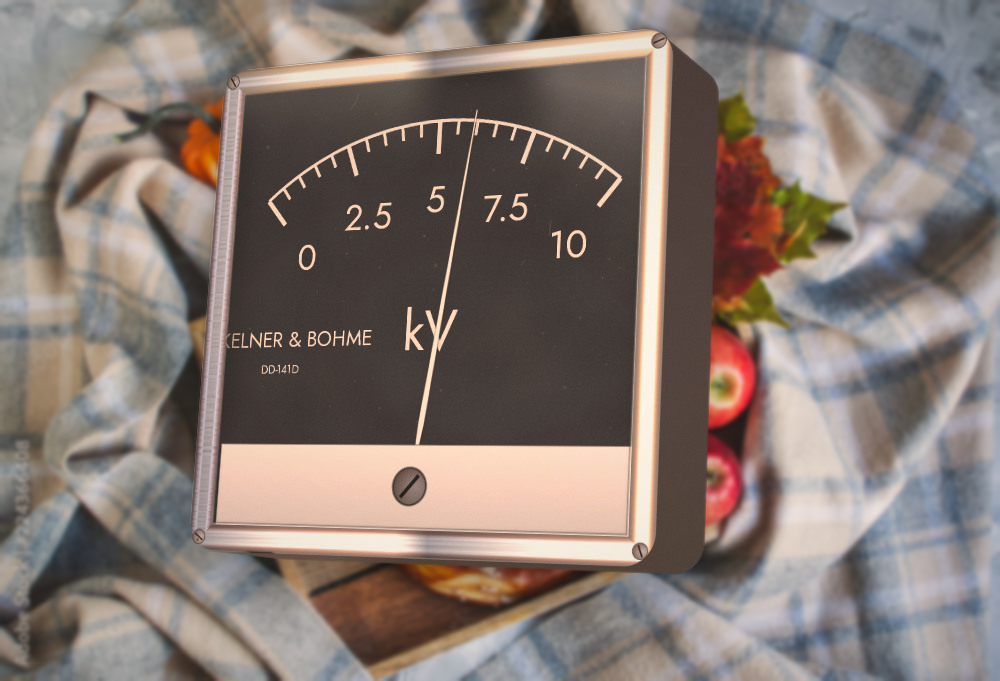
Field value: 6 kV
